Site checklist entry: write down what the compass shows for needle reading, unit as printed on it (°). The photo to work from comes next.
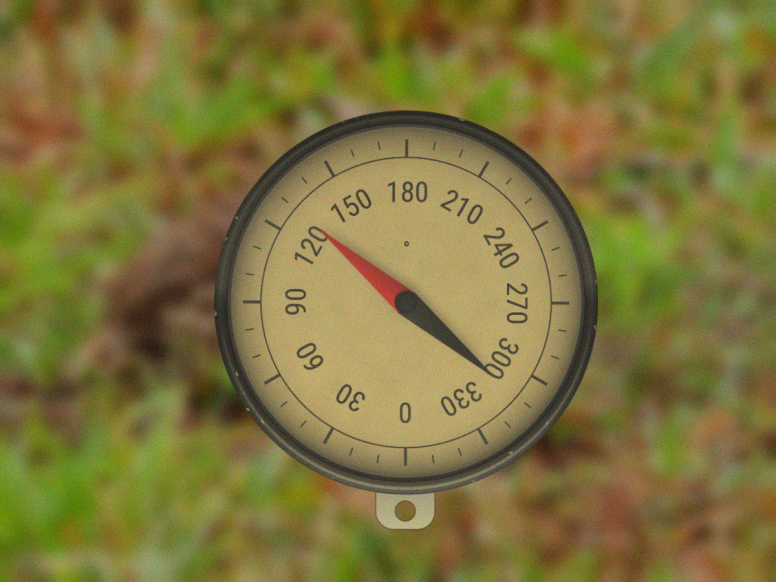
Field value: 130 °
